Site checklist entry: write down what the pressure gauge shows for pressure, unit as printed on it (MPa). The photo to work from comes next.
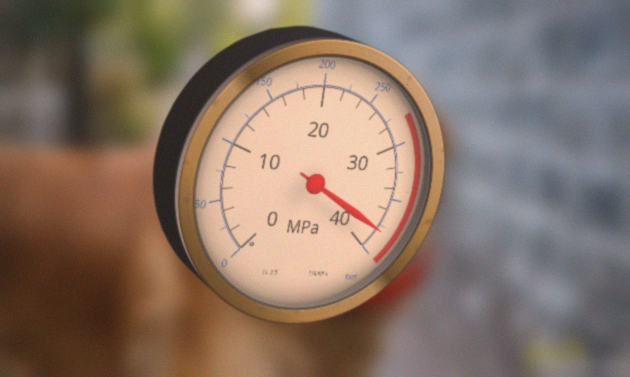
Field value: 38 MPa
